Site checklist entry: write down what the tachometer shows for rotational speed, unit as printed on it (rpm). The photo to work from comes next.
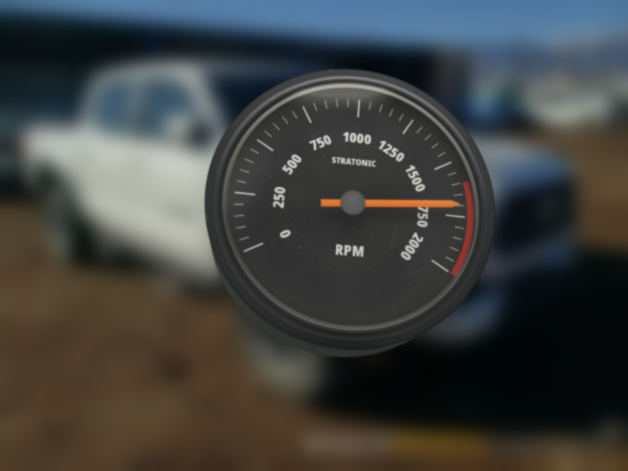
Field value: 1700 rpm
